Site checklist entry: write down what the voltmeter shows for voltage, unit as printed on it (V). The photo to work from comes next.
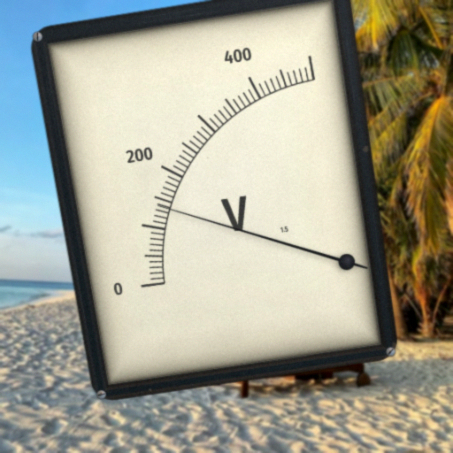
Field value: 140 V
